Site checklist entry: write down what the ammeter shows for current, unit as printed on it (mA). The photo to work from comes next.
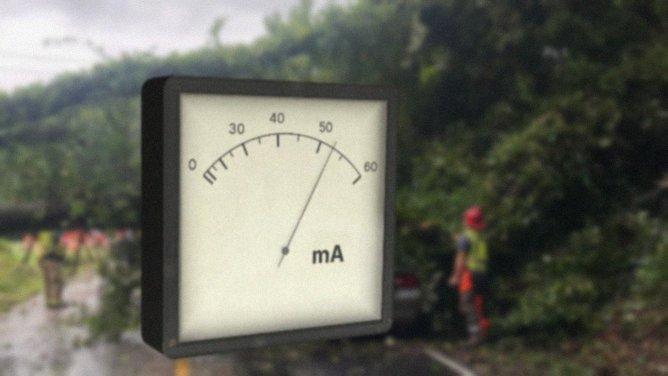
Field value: 52.5 mA
